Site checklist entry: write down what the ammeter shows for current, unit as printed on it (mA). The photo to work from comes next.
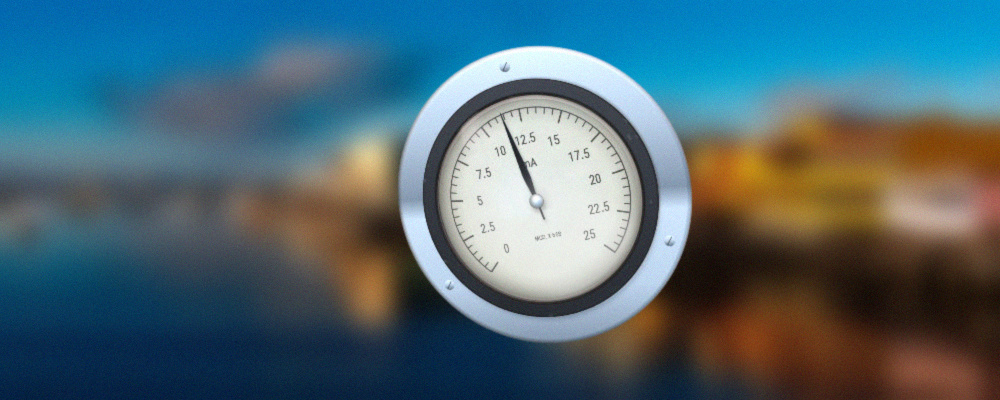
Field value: 11.5 mA
